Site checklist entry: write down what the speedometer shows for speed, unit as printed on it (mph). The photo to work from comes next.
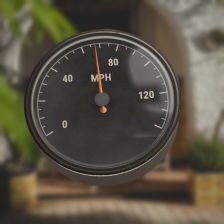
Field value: 67.5 mph
